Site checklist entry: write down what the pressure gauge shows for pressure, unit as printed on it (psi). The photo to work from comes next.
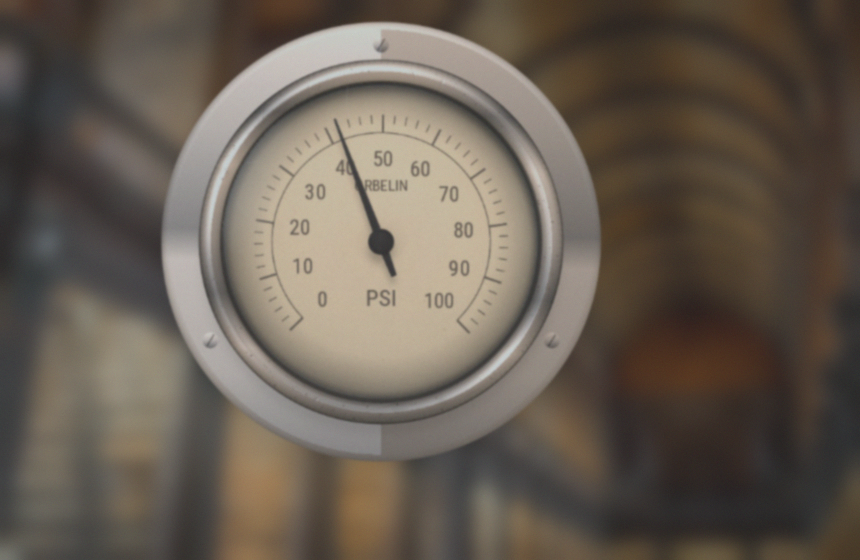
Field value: 42 psi
